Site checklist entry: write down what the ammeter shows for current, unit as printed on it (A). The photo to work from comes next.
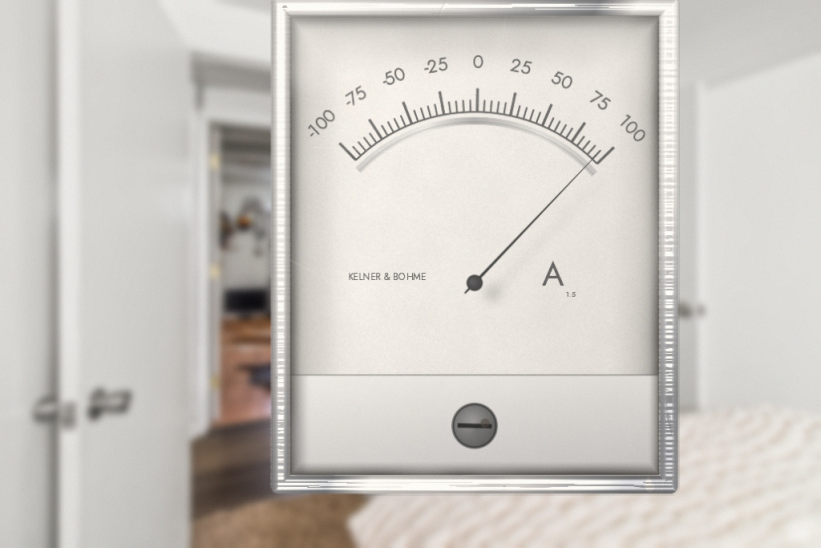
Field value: 95 A
